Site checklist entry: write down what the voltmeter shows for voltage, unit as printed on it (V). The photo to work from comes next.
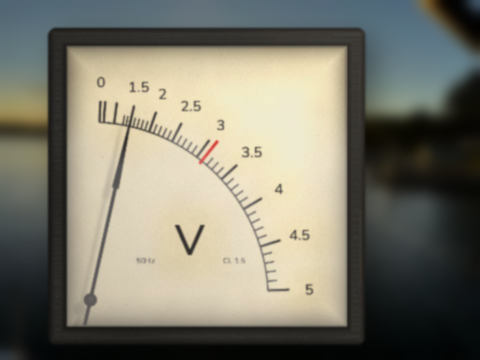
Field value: 1.5 V
